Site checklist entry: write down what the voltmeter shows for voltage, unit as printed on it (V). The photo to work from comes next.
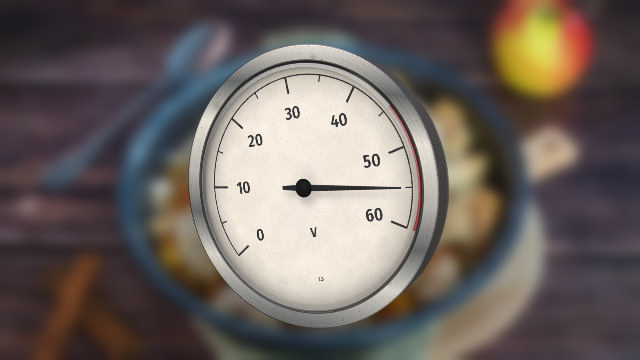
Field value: 55 V
